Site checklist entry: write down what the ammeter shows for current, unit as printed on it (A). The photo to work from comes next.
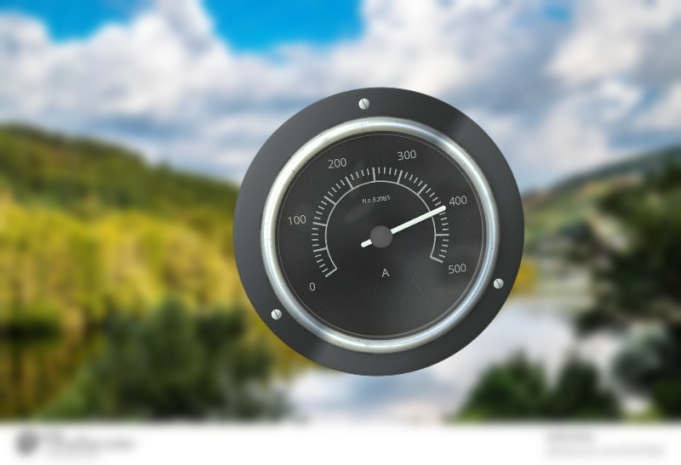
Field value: 400 A
